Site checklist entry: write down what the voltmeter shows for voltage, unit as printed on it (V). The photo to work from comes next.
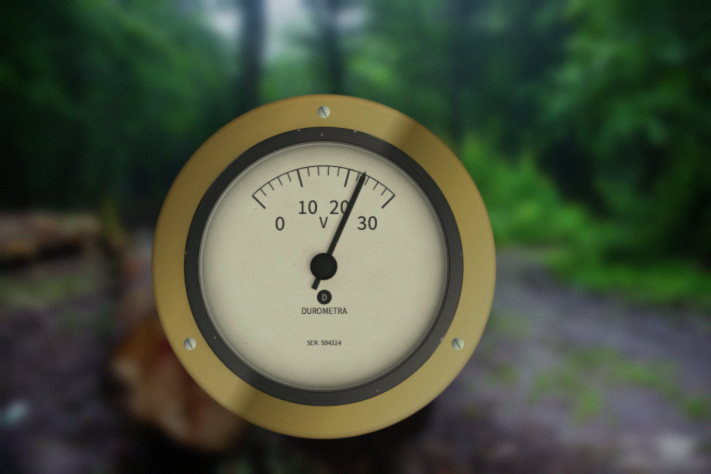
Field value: 23 V
